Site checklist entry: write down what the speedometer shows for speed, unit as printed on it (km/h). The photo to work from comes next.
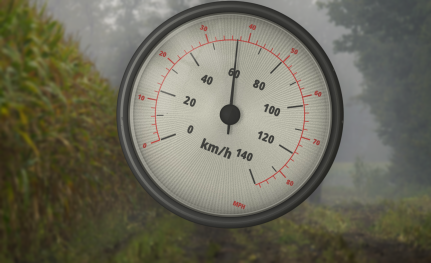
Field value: 60 km/h
